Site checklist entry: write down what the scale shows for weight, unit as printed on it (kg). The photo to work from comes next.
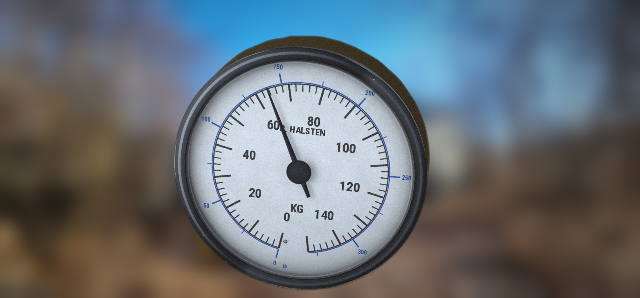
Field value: 64 kg
